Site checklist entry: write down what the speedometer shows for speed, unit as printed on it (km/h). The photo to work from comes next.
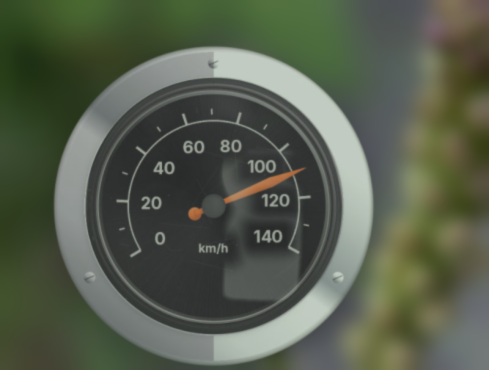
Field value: 110 km/h
